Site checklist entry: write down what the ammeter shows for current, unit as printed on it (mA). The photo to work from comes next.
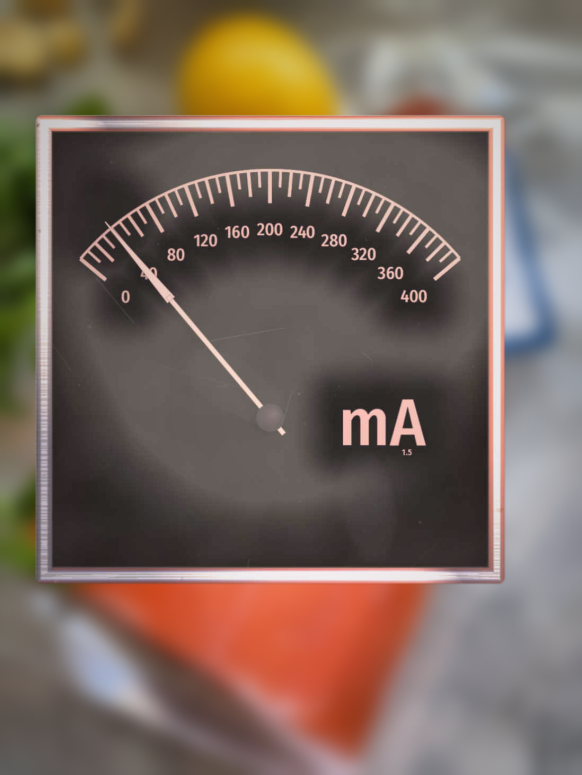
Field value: 40 mA
